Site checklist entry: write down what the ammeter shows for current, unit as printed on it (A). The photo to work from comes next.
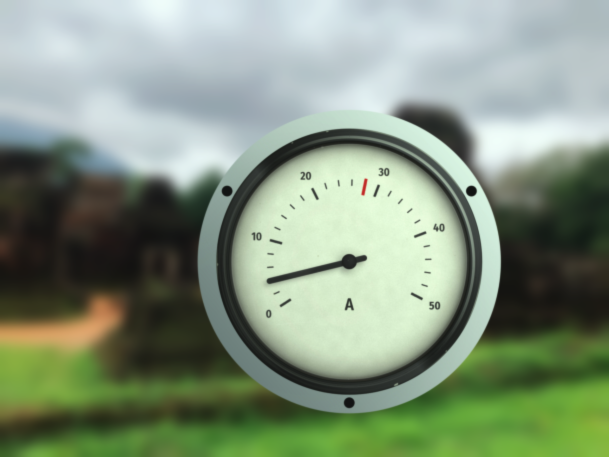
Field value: 4 A
